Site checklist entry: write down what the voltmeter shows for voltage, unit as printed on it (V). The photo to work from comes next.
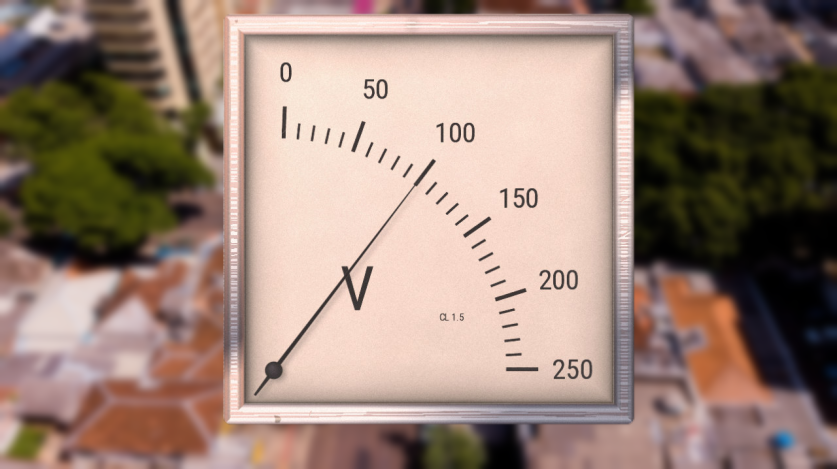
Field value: 100 V
